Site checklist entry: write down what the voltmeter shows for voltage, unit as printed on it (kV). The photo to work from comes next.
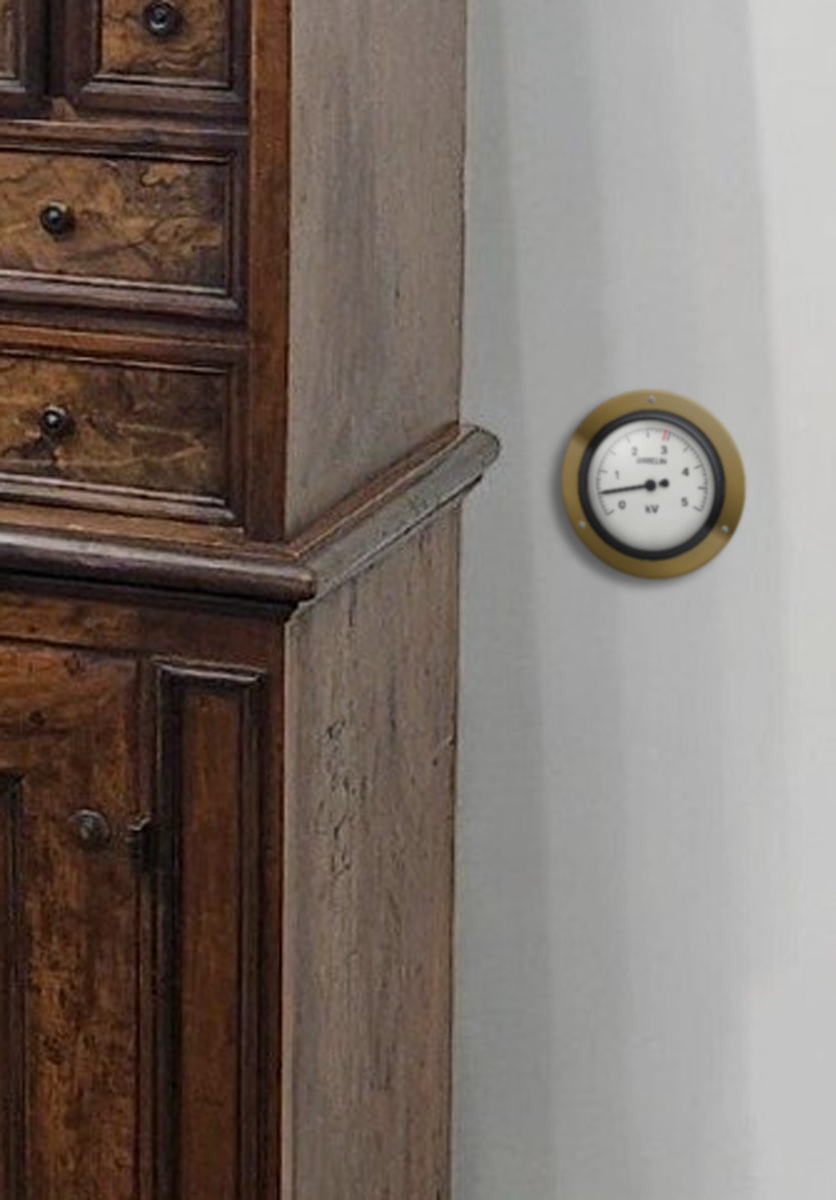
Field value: 0.5 kV
